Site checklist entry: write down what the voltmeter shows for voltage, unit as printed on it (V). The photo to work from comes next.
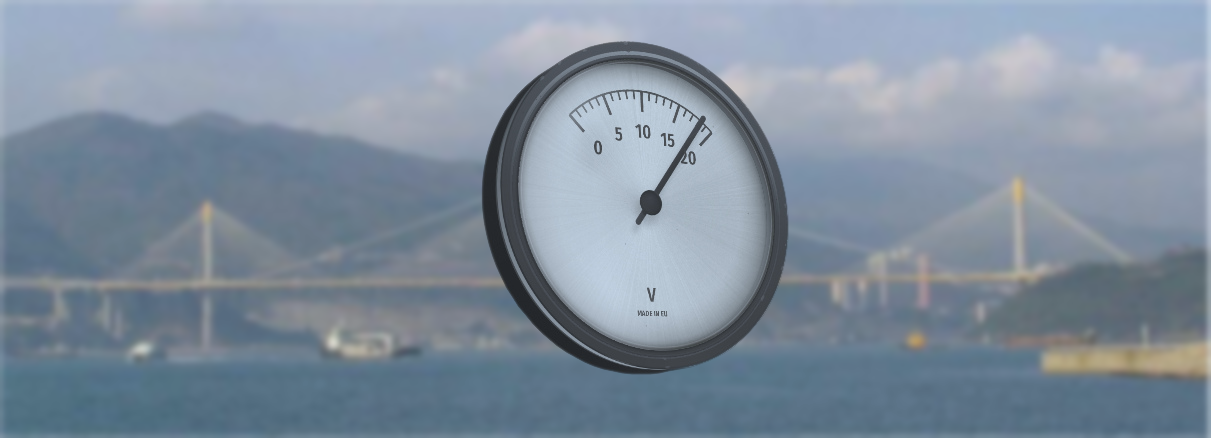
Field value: 18 V
